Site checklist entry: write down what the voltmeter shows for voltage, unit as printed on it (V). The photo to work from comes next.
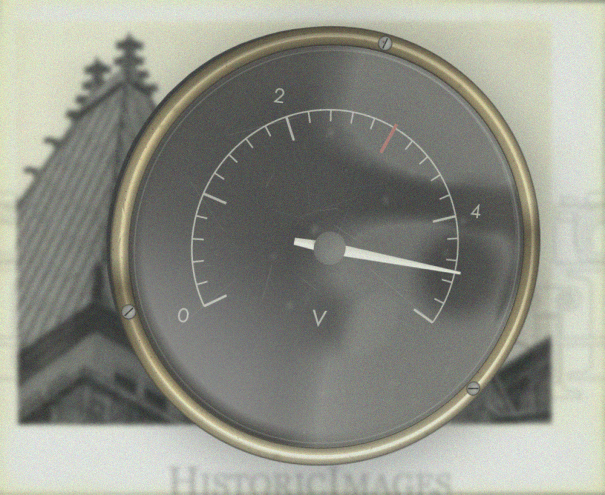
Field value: 4.5 V
